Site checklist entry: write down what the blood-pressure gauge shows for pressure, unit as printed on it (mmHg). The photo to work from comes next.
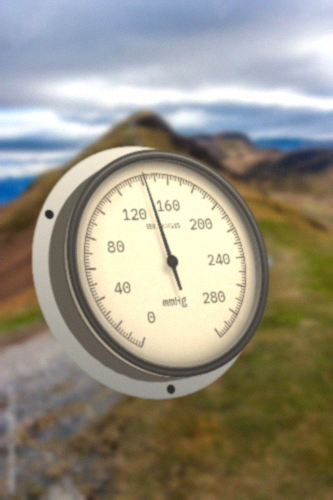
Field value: 140 mmHg
